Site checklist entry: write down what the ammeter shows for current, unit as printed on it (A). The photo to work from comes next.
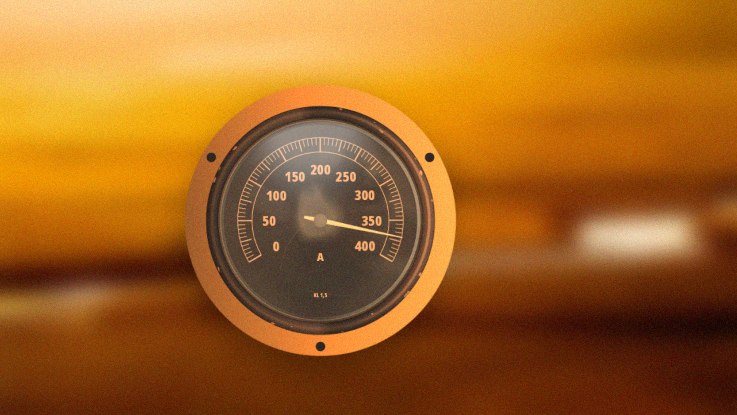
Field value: 370 A
